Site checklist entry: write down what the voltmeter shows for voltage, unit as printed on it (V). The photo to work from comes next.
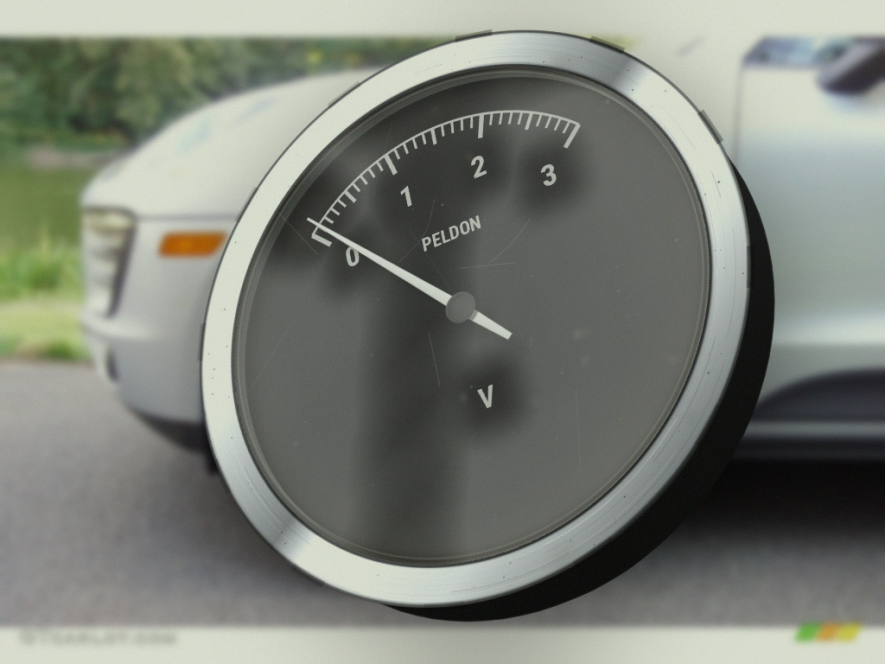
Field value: 0.1 V
